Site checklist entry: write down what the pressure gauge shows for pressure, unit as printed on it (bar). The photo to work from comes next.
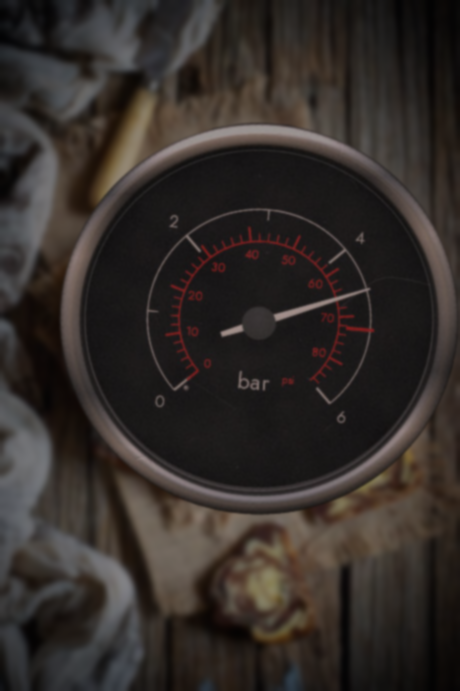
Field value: 4.5 bar
